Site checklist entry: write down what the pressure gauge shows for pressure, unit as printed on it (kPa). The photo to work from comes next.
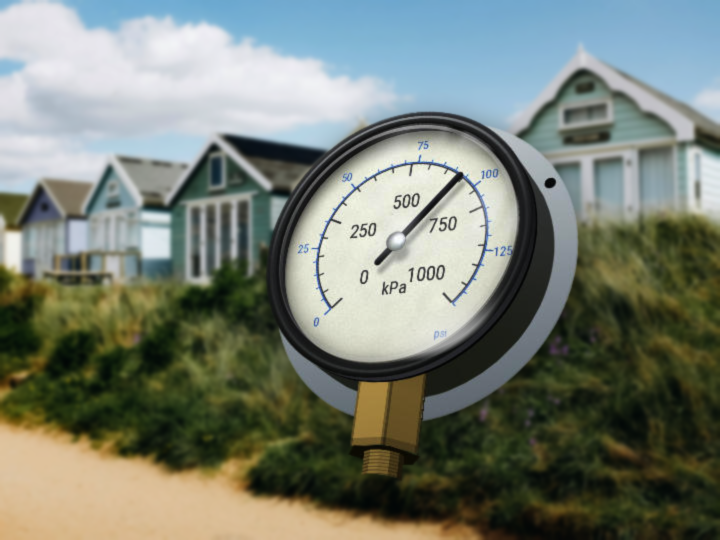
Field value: 650 kPa
